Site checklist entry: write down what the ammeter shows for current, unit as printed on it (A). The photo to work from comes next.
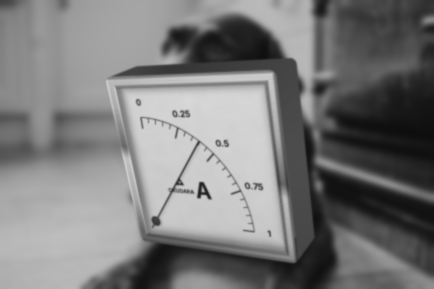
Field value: 0.4 A
